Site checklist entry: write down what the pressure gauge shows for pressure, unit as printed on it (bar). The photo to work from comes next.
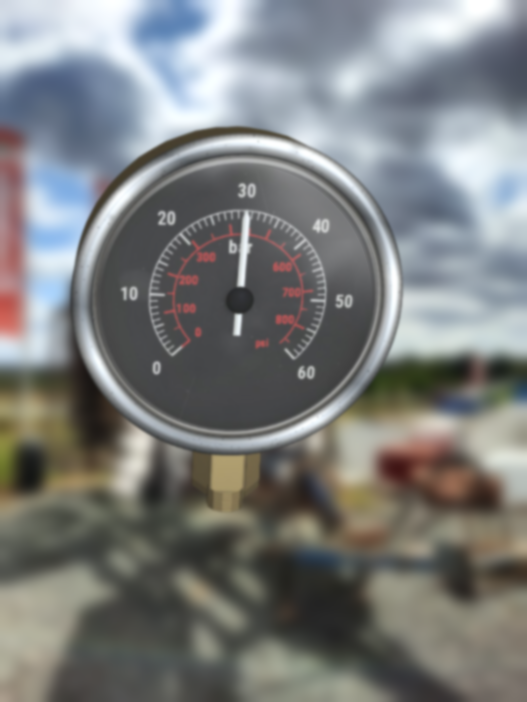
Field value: 30 bar
